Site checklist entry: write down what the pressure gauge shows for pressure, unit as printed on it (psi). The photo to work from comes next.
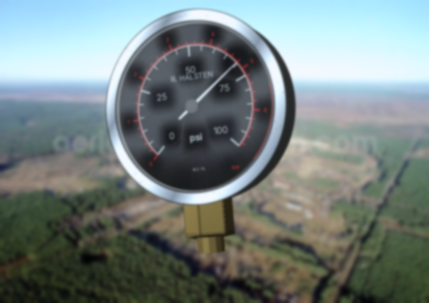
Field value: 70 psi
